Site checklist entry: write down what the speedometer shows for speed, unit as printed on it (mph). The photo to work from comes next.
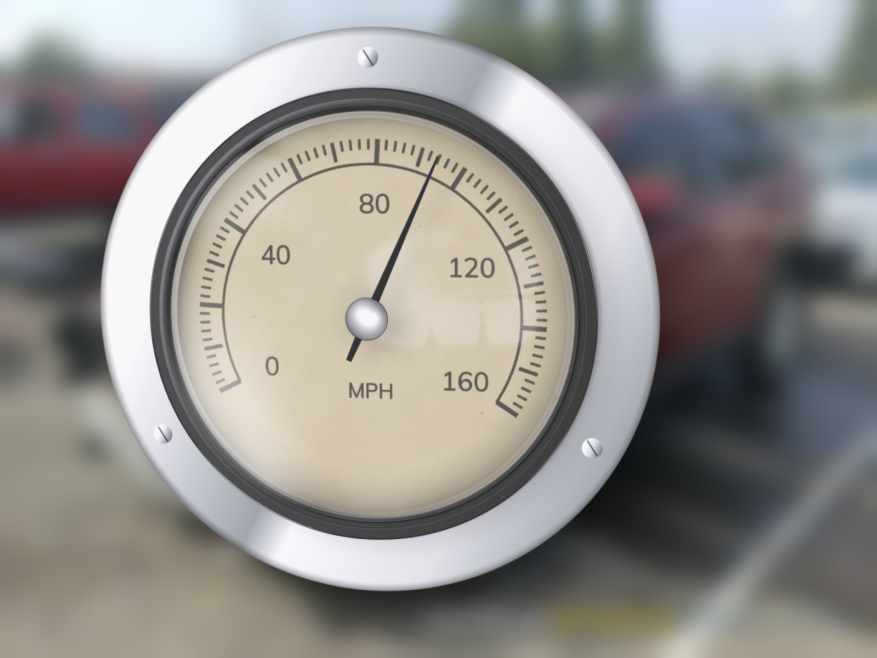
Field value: 94 mph
